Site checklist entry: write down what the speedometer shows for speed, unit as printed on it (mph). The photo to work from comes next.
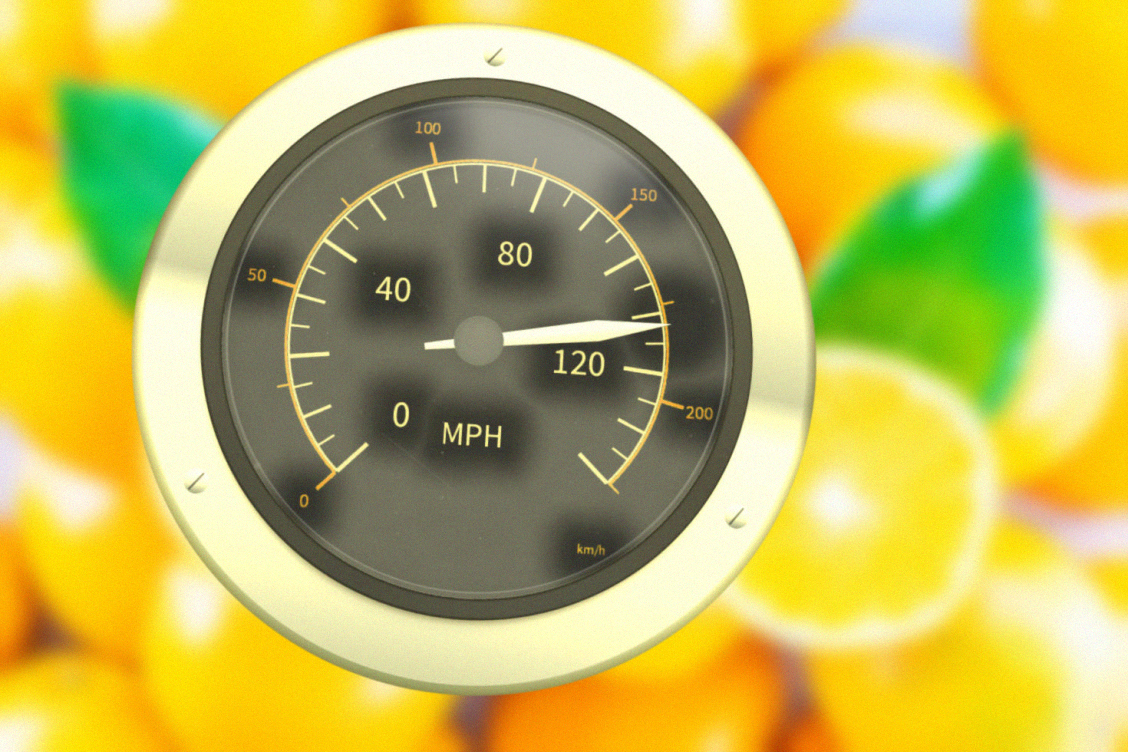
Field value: 112.5 mph
